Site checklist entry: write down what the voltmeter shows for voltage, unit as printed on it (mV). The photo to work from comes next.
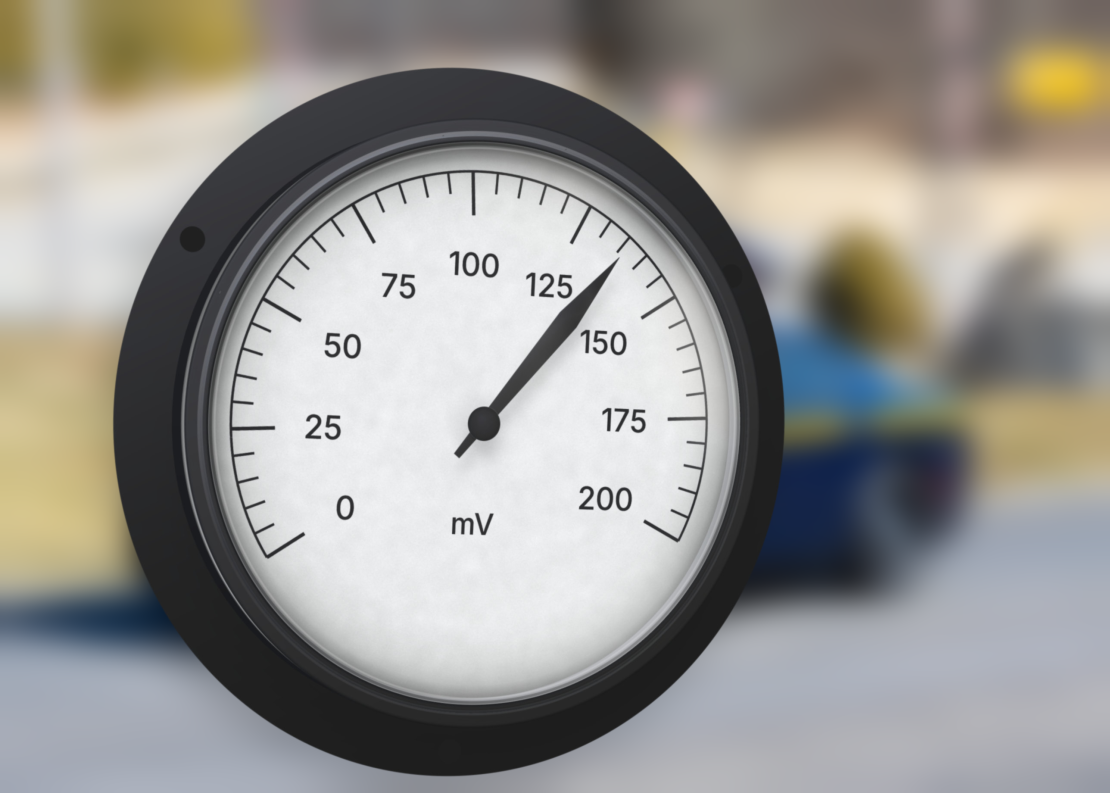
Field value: 135 mV
